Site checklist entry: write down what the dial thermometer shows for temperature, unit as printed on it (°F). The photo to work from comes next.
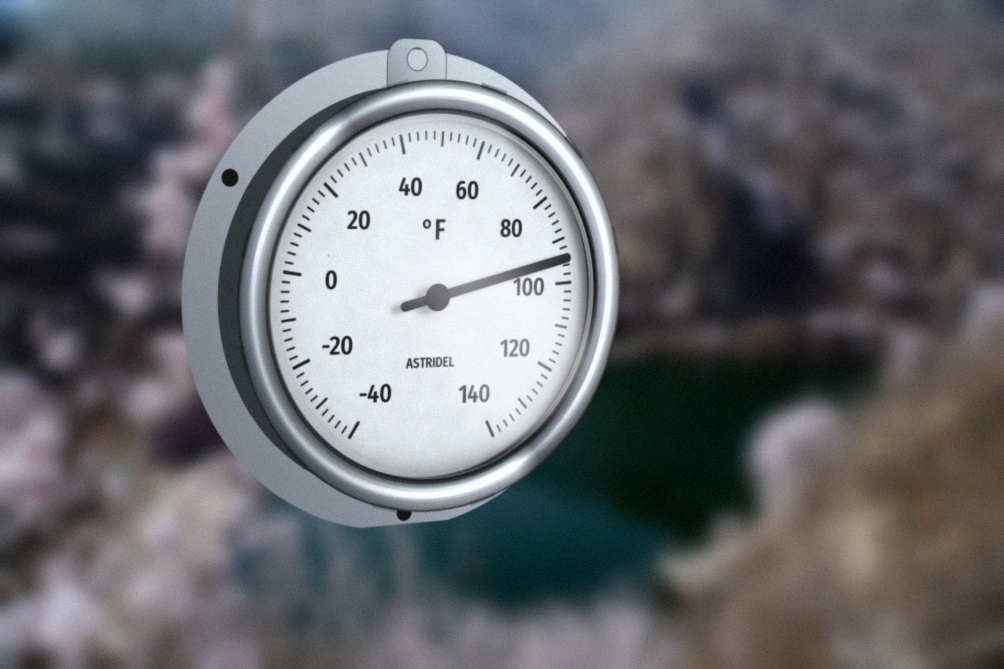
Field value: 94 °F
